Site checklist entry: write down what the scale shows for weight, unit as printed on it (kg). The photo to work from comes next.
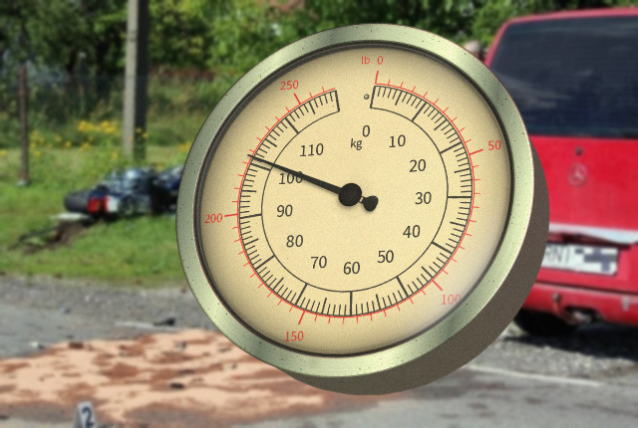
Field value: 101 kg
